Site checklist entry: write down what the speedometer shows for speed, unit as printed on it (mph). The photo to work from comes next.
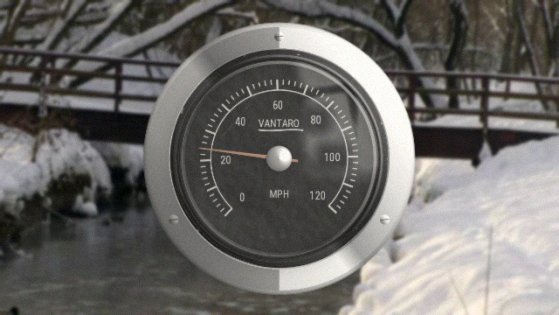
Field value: 24 mph
